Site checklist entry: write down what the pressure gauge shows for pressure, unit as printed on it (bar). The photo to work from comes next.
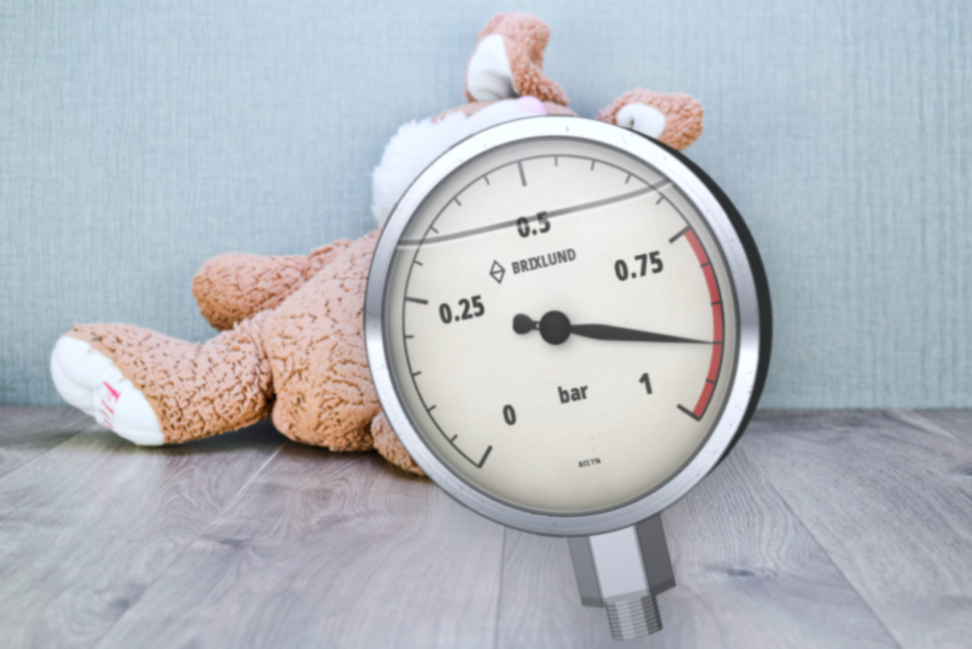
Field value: 0.9 bar
